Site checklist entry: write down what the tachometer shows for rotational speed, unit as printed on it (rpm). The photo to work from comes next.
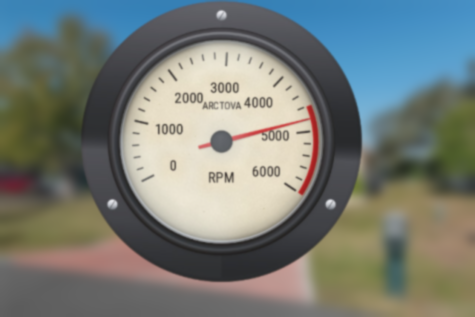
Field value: 4800 rpm
